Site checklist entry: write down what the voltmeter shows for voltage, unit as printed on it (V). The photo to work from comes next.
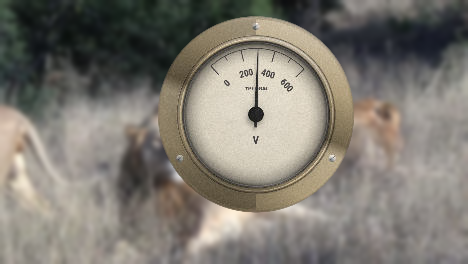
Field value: 300 V
